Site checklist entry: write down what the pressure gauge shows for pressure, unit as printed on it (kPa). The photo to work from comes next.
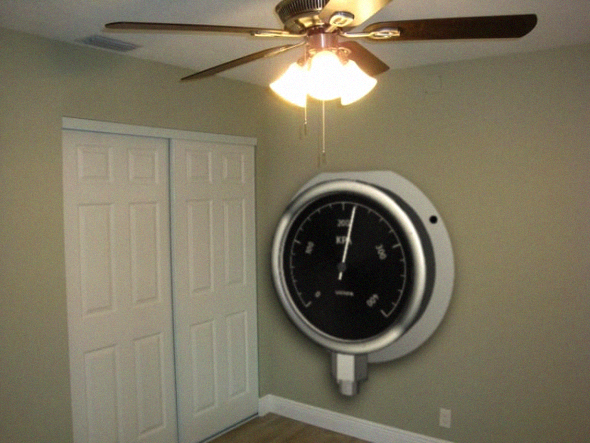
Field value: 220 kPa
